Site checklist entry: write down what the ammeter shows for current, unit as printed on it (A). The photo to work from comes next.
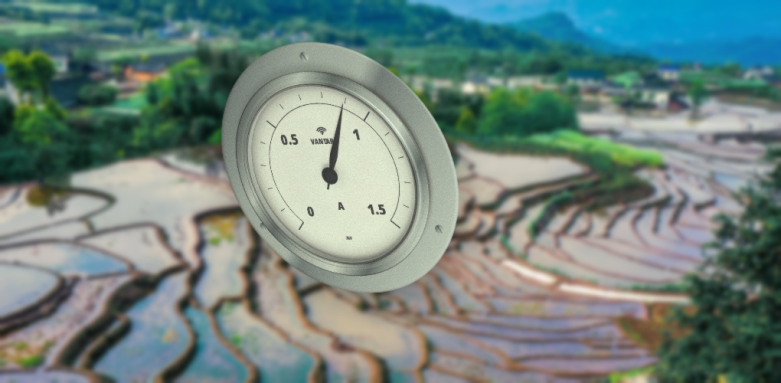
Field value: 0.9 A
